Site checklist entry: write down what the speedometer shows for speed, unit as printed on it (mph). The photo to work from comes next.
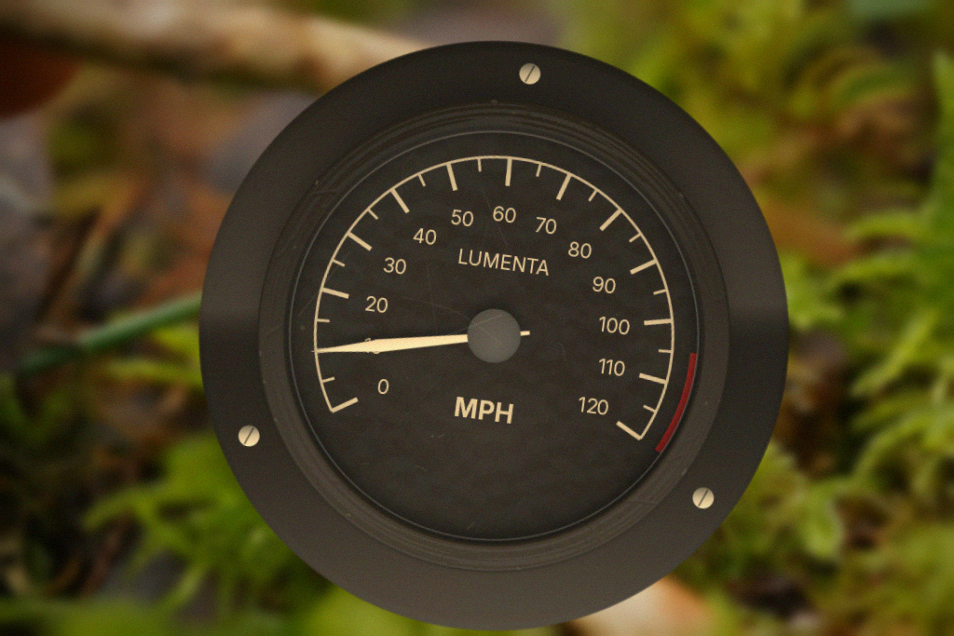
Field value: 10 mph
